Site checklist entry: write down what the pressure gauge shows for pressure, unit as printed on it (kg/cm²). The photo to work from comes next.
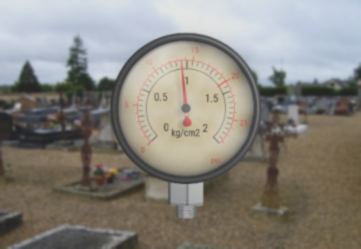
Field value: 0.95 kg/cm²
